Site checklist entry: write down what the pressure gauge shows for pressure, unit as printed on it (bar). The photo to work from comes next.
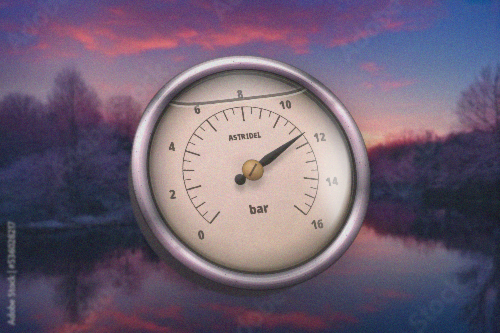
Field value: 11.5 bar
